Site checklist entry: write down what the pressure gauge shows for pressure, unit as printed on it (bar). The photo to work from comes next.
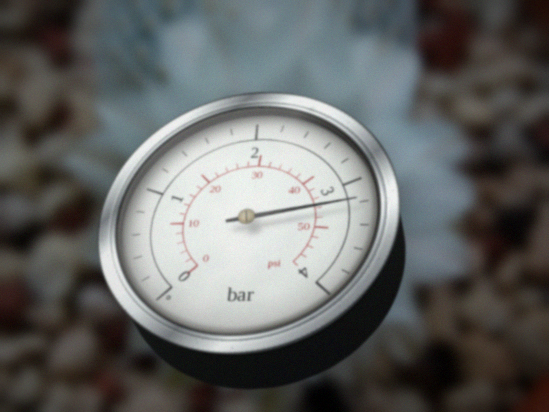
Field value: 3.2 bar
